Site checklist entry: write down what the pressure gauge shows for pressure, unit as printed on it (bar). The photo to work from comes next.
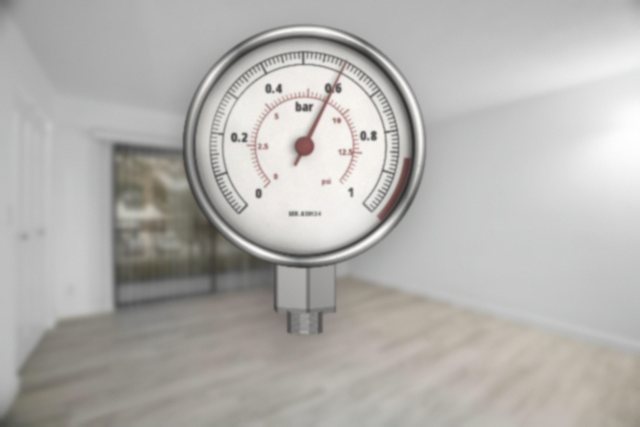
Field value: 0.6 bar
